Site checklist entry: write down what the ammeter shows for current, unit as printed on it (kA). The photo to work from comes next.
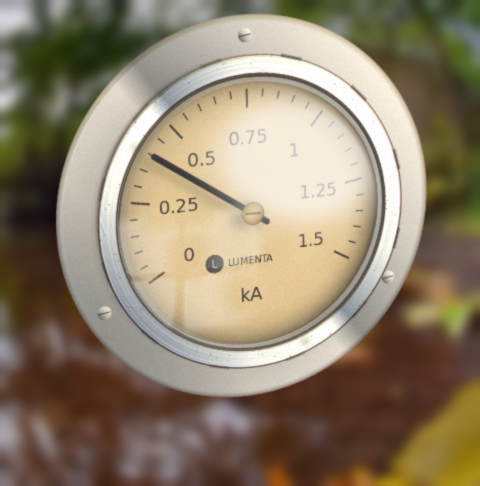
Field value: 0.4 kA
